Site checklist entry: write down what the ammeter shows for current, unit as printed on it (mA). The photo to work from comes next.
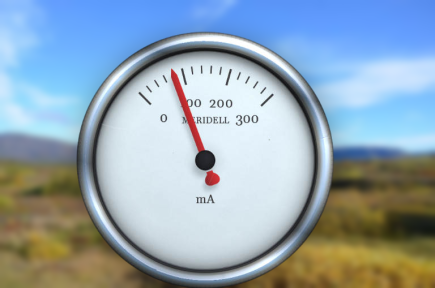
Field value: 80 mA
